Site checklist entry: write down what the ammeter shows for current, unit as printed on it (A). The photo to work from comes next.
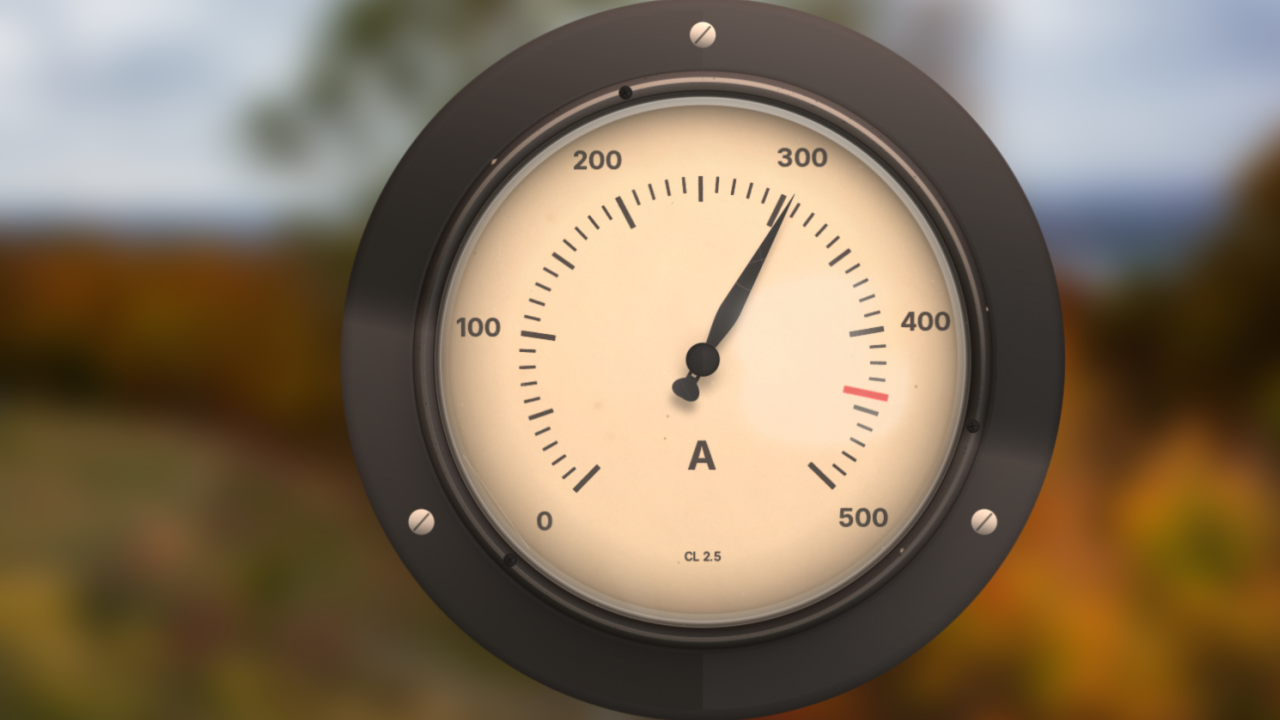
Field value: 305 A
